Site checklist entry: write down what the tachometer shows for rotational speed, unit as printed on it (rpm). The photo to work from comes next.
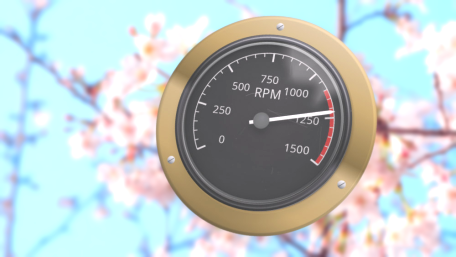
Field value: 1225 rpm
